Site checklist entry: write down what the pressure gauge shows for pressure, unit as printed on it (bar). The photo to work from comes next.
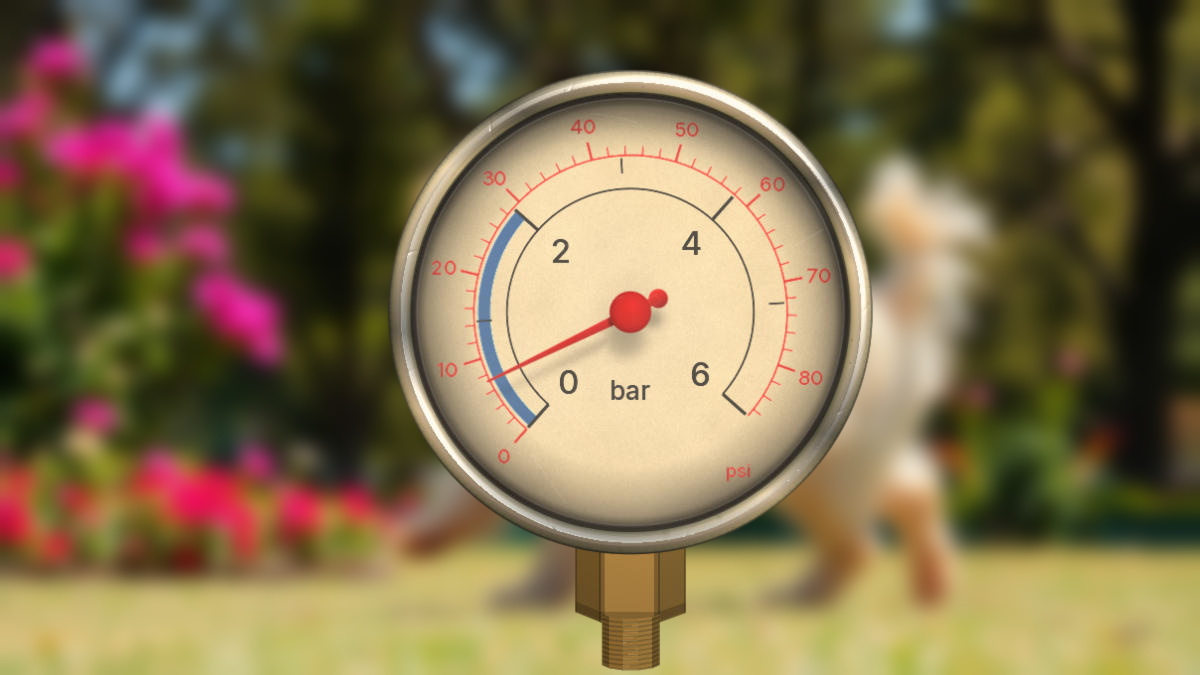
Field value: 0.5 bar
